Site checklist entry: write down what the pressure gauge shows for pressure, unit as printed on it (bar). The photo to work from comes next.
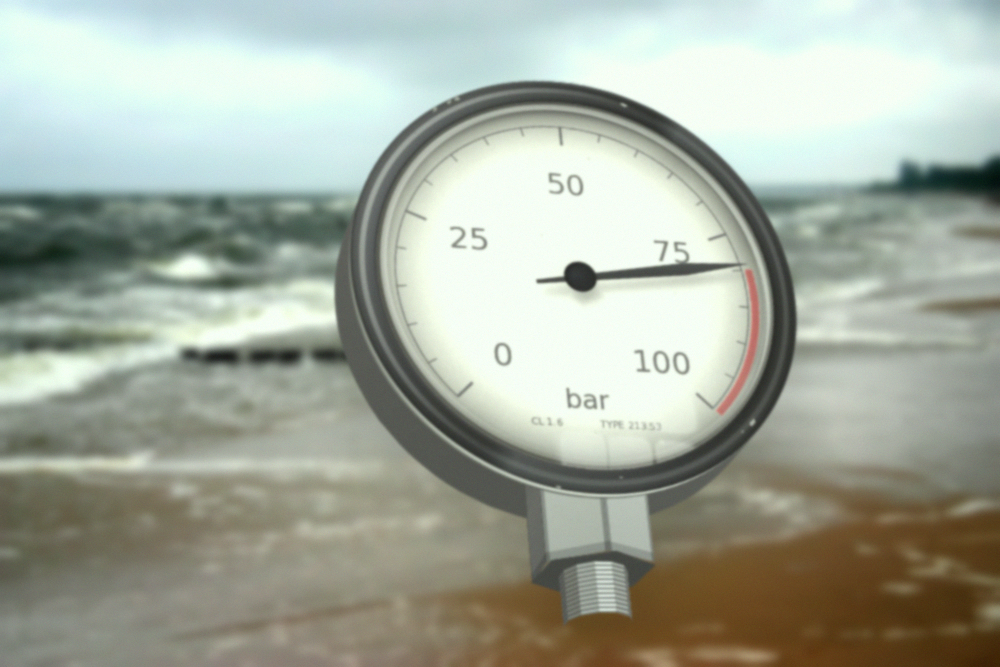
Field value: 80 bar
